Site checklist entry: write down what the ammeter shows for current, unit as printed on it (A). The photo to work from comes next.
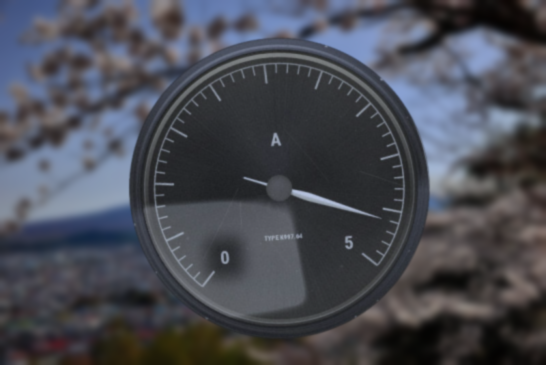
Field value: 4.6 A
